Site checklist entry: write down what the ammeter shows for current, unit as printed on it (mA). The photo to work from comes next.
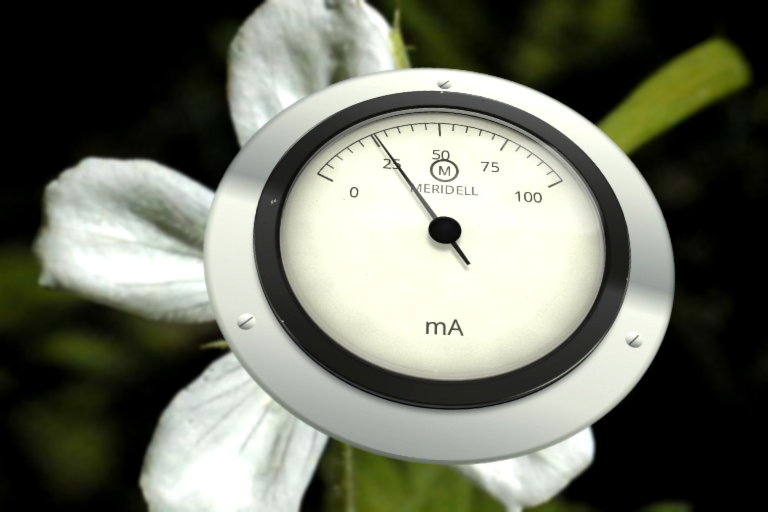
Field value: 25 mA
